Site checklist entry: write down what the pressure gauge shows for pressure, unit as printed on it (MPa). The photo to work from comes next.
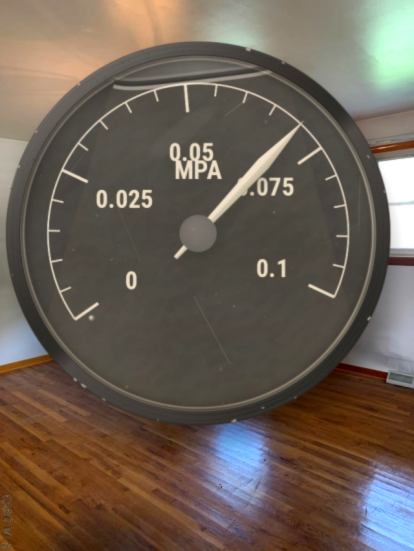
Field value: 0.07 MPa
